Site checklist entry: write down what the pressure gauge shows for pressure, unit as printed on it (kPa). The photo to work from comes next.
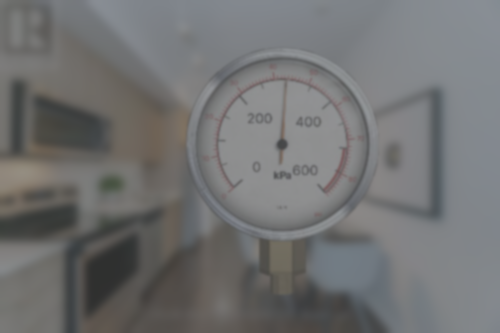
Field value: 300 kPa
